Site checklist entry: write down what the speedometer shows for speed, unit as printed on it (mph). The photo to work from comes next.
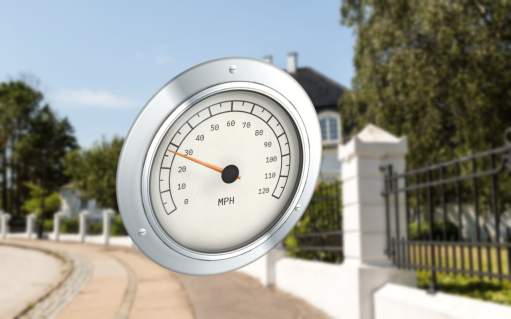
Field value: 27.5 mph
